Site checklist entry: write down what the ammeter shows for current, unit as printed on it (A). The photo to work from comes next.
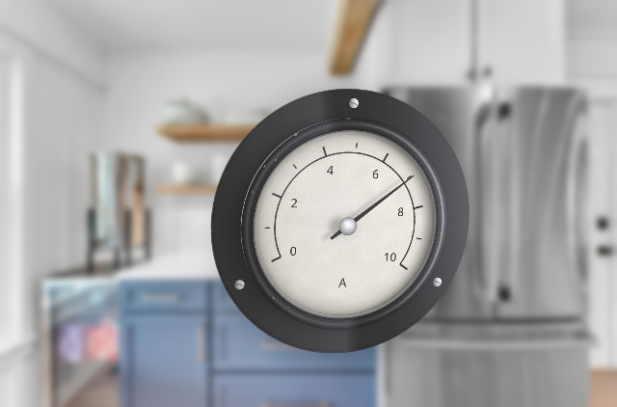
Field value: 7 A
